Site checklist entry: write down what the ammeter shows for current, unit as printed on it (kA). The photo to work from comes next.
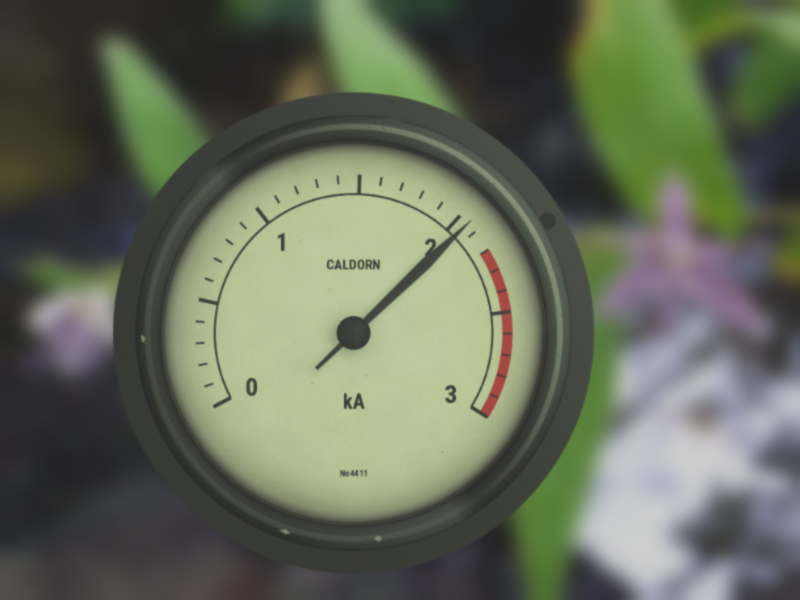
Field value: 2.05 kA
